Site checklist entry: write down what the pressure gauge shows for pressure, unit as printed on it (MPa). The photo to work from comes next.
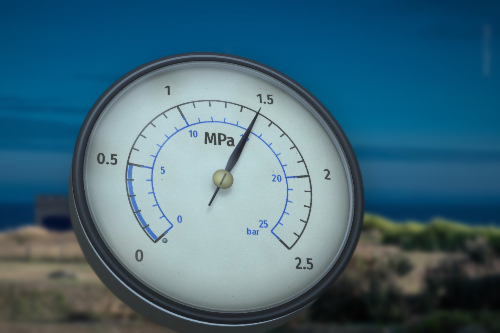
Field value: 1.5 MPa
